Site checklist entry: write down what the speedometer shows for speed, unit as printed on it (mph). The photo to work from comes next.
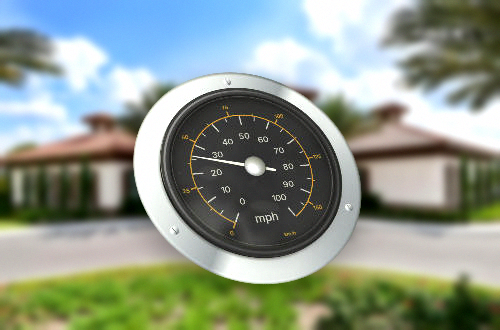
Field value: 25 mph
